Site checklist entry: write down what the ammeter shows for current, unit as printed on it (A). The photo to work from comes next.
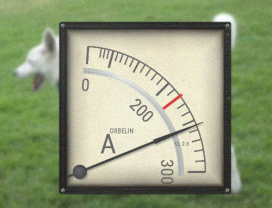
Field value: 255 A
